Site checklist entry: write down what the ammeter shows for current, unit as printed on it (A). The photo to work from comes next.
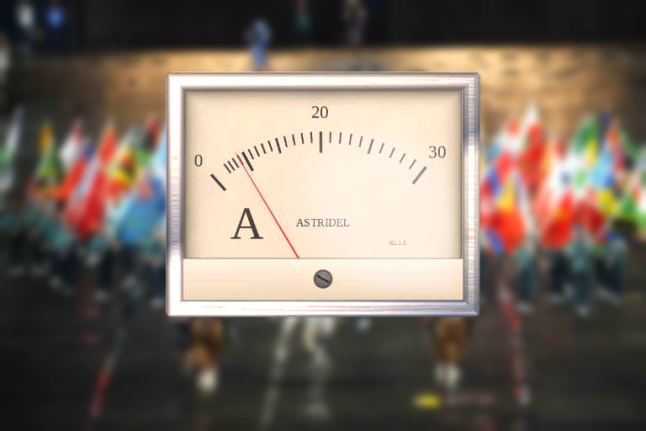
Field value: 9 A
